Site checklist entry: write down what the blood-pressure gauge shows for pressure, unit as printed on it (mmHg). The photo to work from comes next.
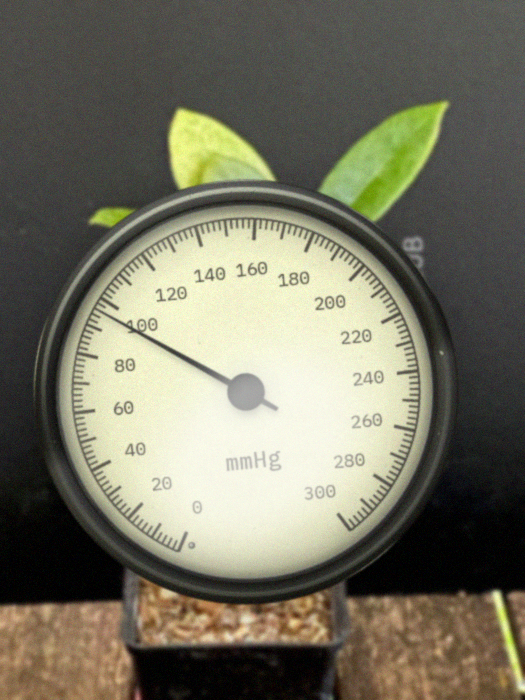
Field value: 96 mmHg
